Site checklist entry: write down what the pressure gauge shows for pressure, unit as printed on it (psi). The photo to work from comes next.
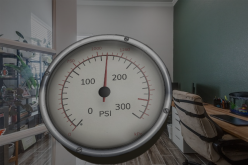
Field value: 160 psi
